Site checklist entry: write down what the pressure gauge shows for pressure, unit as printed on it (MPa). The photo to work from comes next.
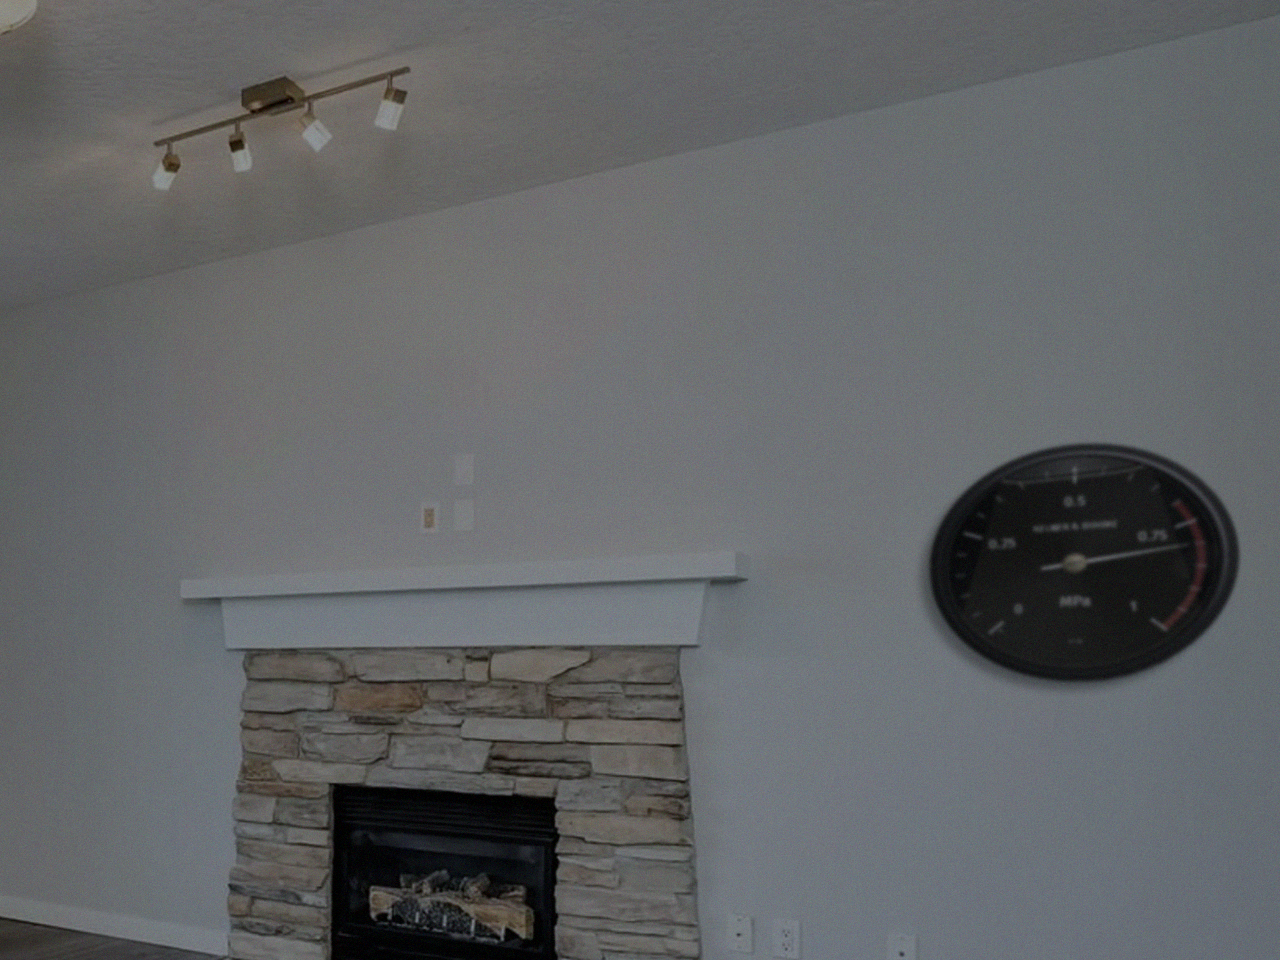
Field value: 0.8 MPa
